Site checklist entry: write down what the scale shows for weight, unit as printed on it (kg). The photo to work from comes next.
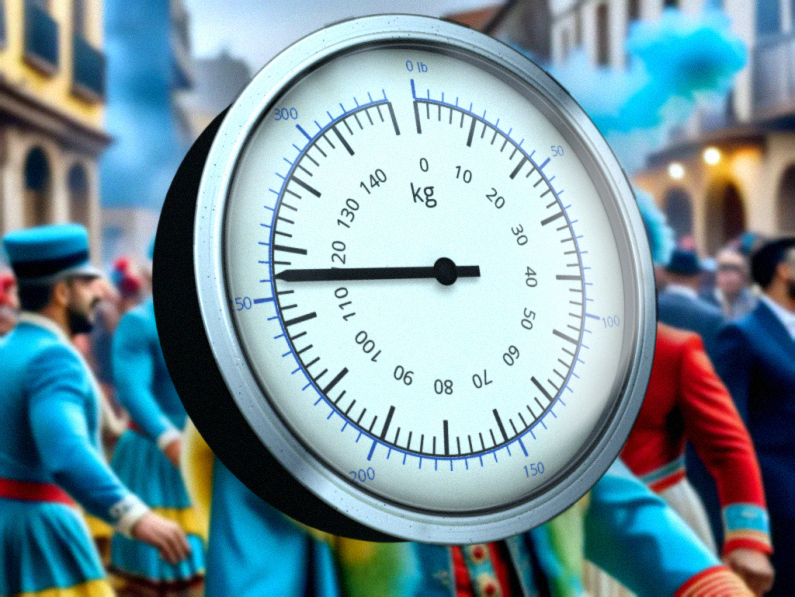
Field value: 116 kg
